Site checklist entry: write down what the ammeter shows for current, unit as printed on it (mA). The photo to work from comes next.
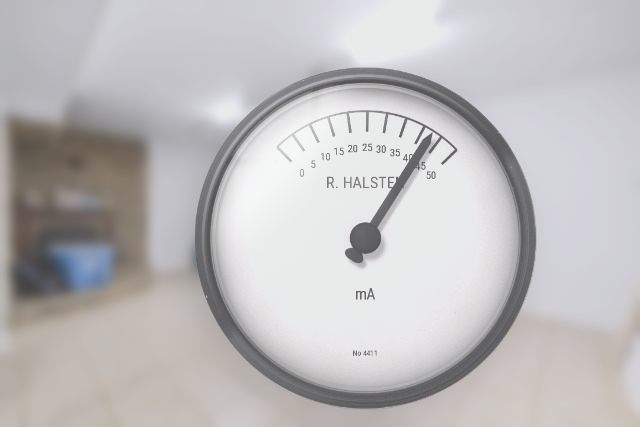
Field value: 42.5 mA
